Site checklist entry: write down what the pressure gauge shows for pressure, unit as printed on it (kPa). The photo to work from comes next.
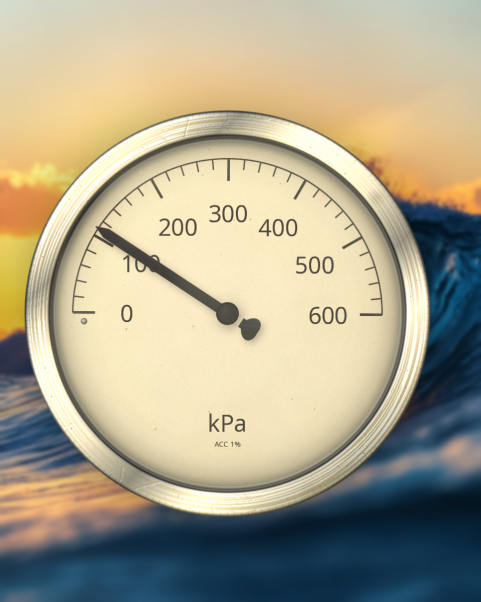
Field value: 110 kPa
